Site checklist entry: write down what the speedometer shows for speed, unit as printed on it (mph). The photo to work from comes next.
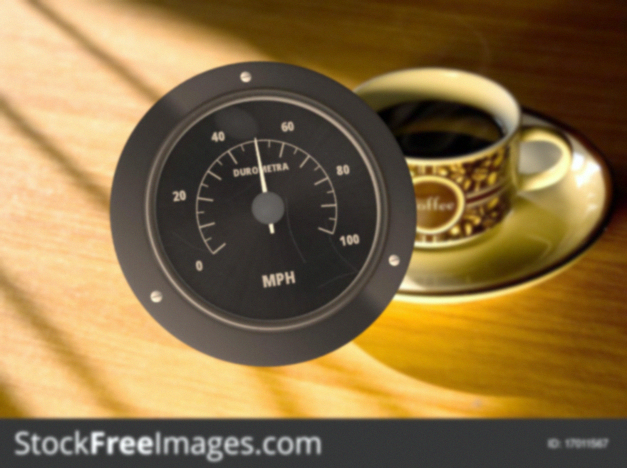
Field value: 50 mph
